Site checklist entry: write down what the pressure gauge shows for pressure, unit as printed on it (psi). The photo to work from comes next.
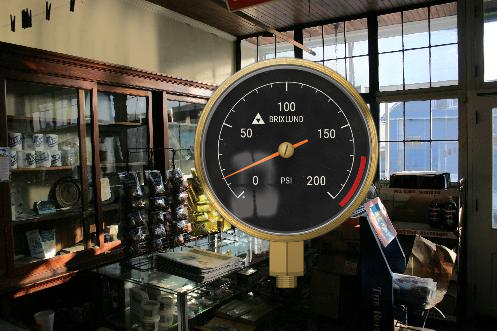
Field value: 15 psi
